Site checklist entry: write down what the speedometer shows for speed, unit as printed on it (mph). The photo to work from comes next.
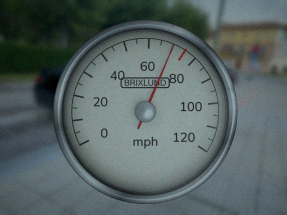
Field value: 70 mph
